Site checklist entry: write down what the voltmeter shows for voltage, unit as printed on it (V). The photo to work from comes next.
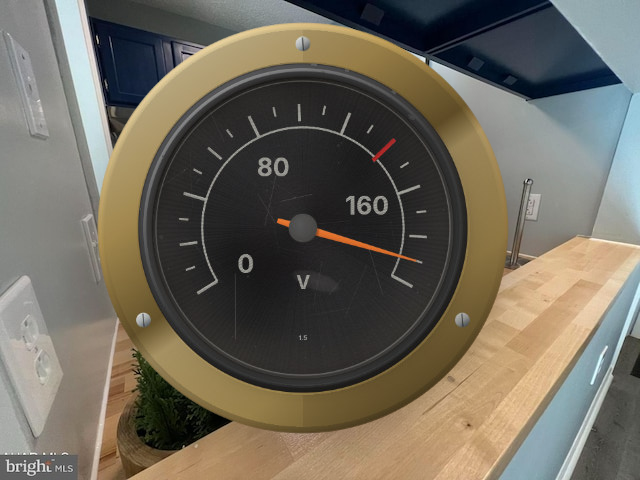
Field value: 190 V
